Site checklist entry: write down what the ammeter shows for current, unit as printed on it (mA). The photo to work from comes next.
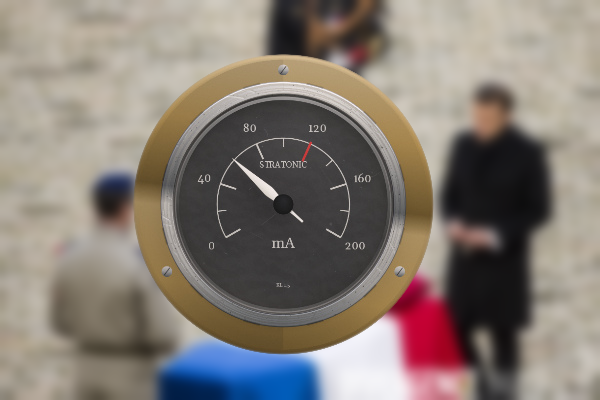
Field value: 60 mA
